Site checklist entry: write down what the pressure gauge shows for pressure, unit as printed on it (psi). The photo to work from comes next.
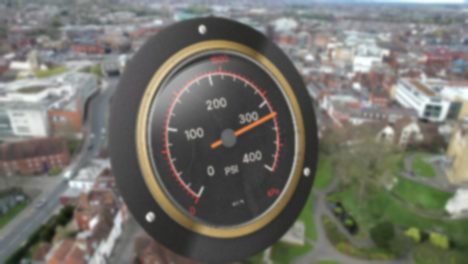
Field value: 320 psi
